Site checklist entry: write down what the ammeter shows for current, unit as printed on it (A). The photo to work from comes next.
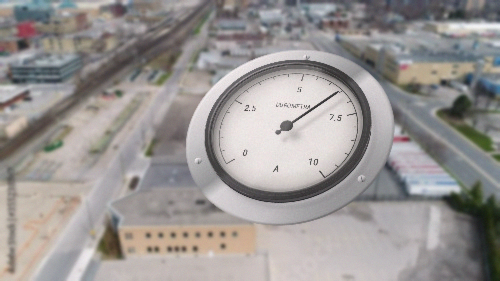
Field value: 6.5 A
